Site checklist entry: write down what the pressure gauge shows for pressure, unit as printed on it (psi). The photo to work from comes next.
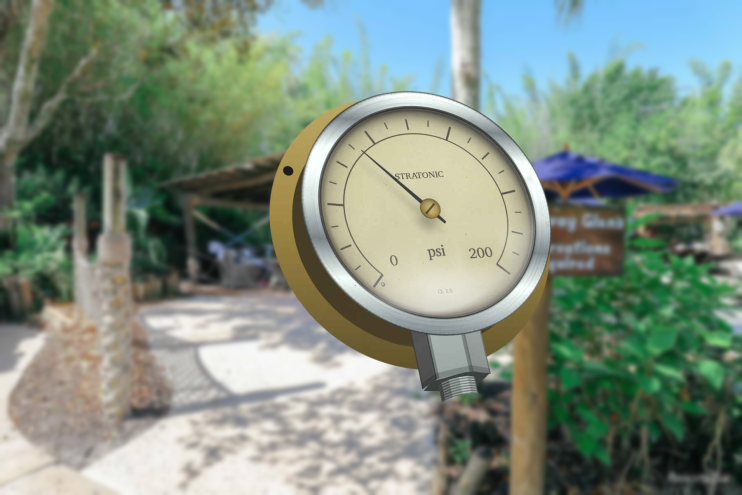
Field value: 70 psi
